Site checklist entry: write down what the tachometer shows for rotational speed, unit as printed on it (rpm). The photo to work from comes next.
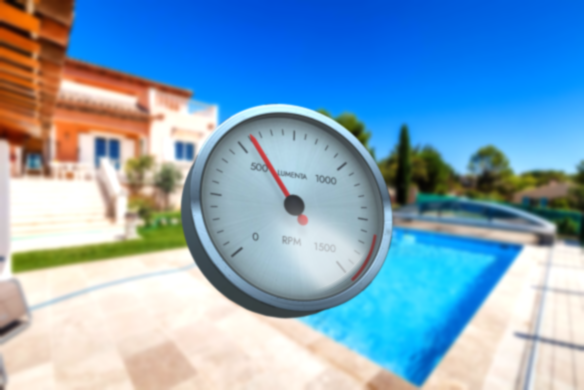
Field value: 550 rpm
